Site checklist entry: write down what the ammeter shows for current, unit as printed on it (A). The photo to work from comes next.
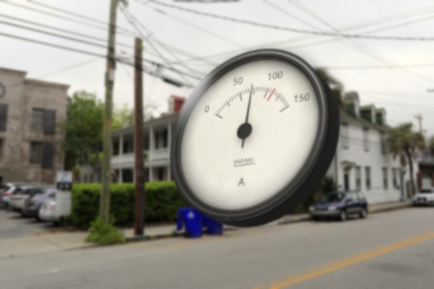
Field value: 75 A
